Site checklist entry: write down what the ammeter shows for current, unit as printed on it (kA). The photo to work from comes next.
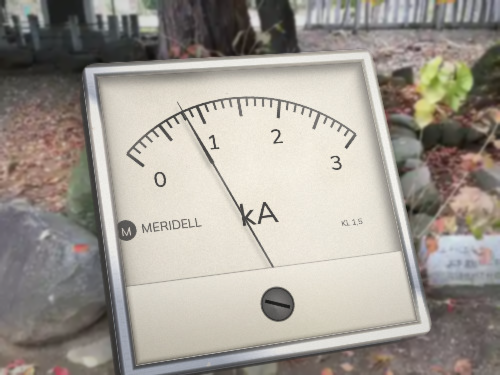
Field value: 0.8 kA
